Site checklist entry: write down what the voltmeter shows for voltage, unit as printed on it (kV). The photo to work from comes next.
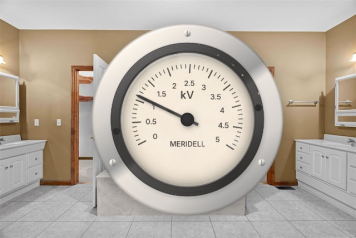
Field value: 1.1 kV
